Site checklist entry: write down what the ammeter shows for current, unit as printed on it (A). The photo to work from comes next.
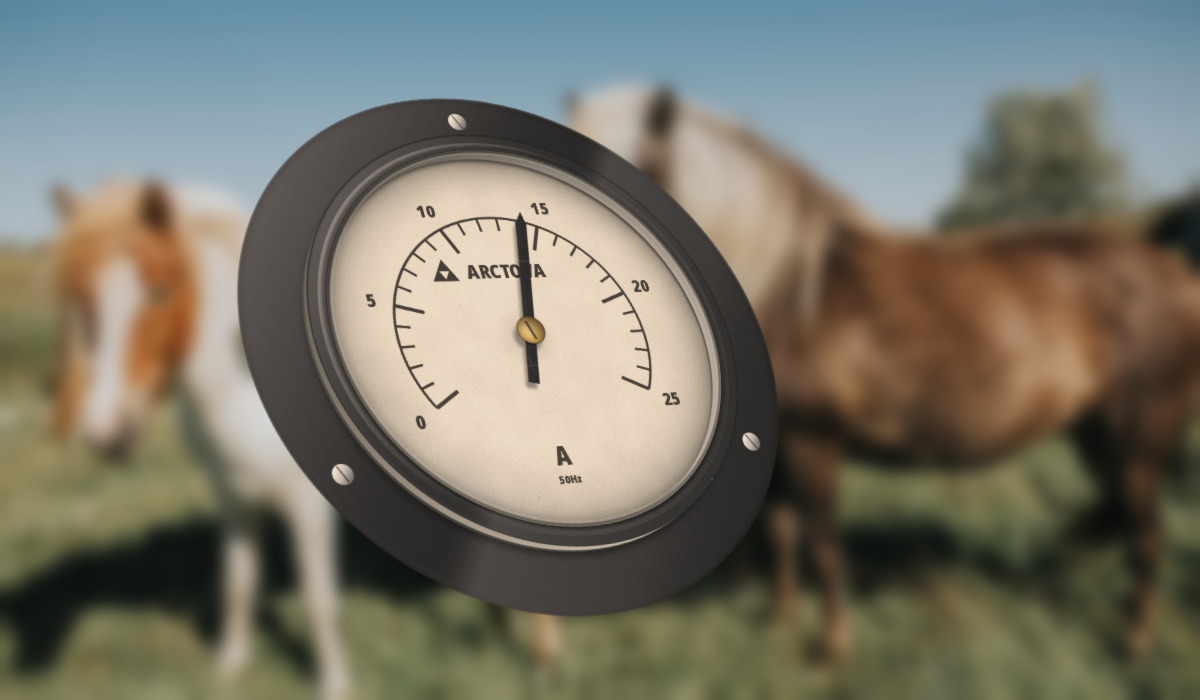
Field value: 14 A
